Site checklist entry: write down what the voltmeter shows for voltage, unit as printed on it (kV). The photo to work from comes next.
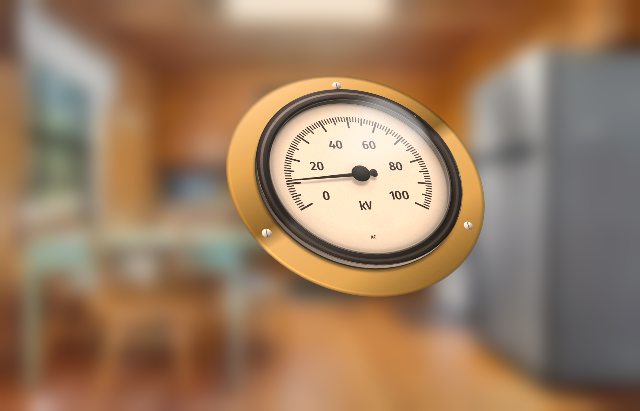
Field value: 10 kV
